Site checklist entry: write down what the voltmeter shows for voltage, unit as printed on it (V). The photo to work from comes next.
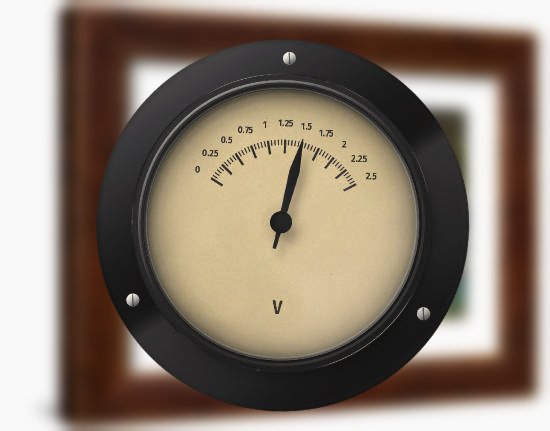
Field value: 1.5 V
